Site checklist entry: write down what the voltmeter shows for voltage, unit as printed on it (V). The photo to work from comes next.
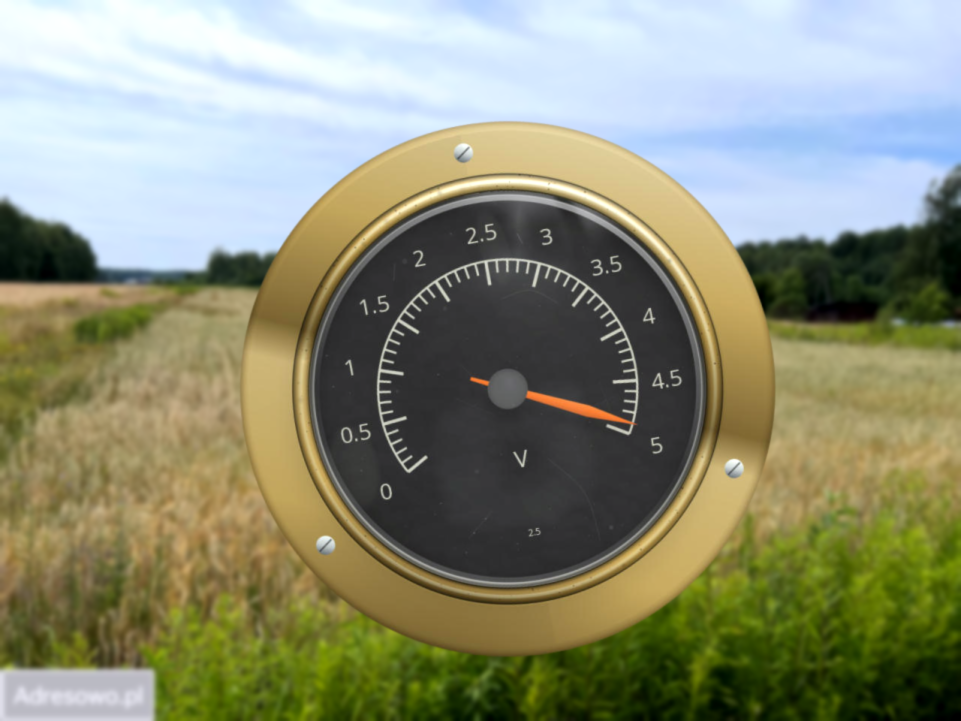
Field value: 4.9 V
